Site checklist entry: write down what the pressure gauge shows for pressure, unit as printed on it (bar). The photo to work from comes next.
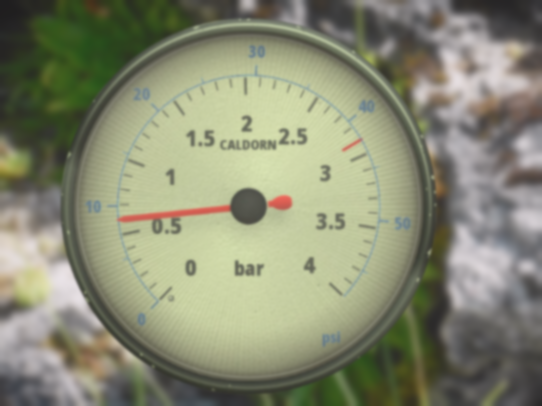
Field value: 0.6 bar
